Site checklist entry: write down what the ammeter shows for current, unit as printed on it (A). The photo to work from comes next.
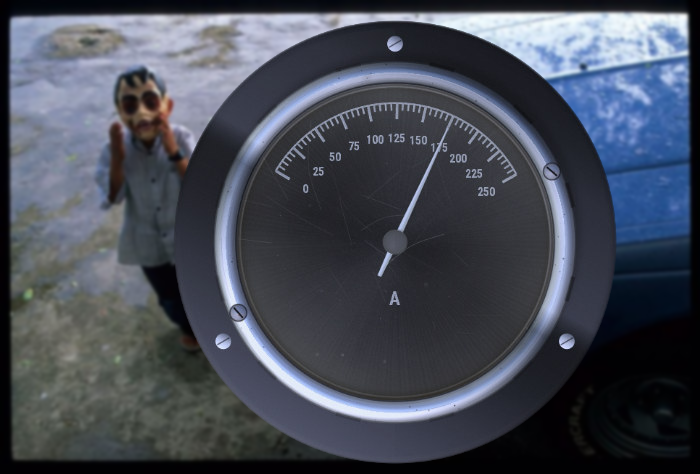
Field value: 175 A
